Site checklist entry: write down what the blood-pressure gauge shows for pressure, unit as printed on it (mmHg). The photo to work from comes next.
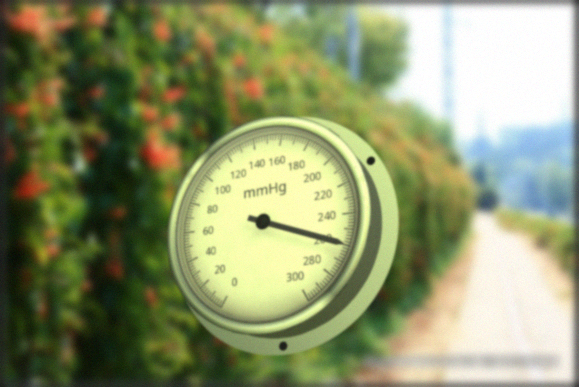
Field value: 260 mmHg
